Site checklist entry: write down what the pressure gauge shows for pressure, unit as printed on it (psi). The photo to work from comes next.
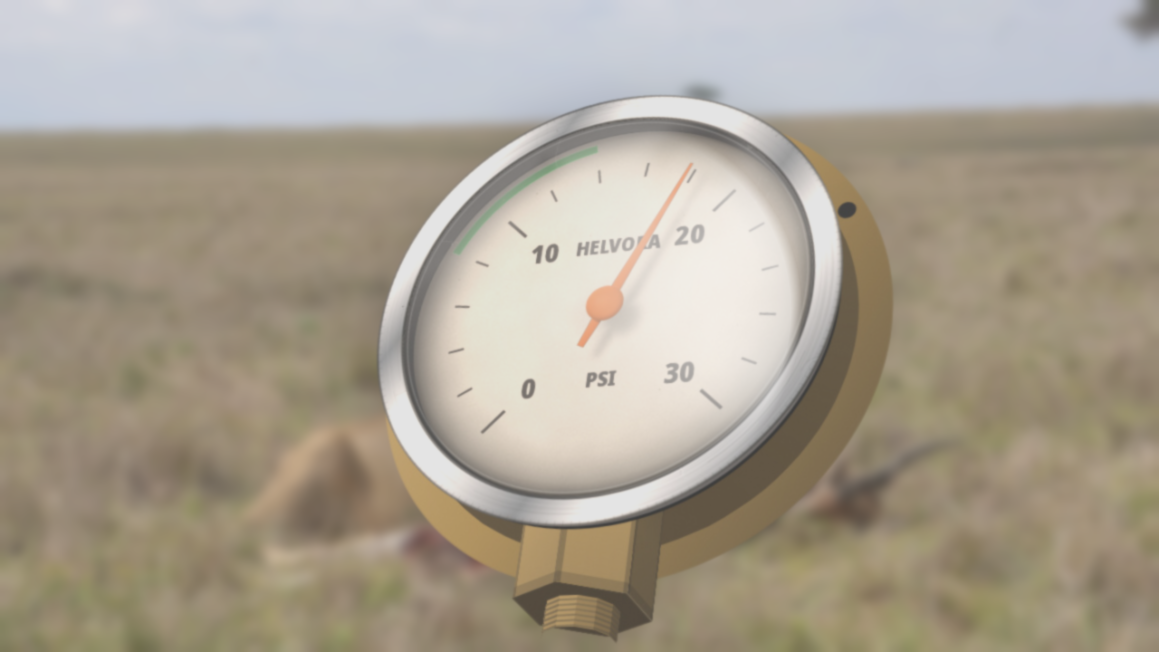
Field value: 18 psi
